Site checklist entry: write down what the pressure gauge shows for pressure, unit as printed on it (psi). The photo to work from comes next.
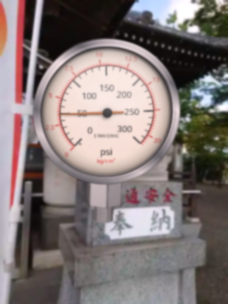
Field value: 50 psi
